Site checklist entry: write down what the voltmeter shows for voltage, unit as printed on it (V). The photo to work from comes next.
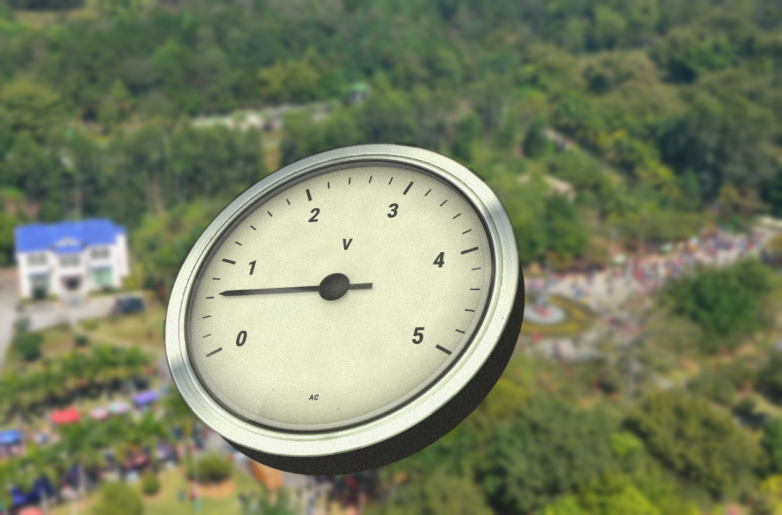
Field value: 0.6 V
